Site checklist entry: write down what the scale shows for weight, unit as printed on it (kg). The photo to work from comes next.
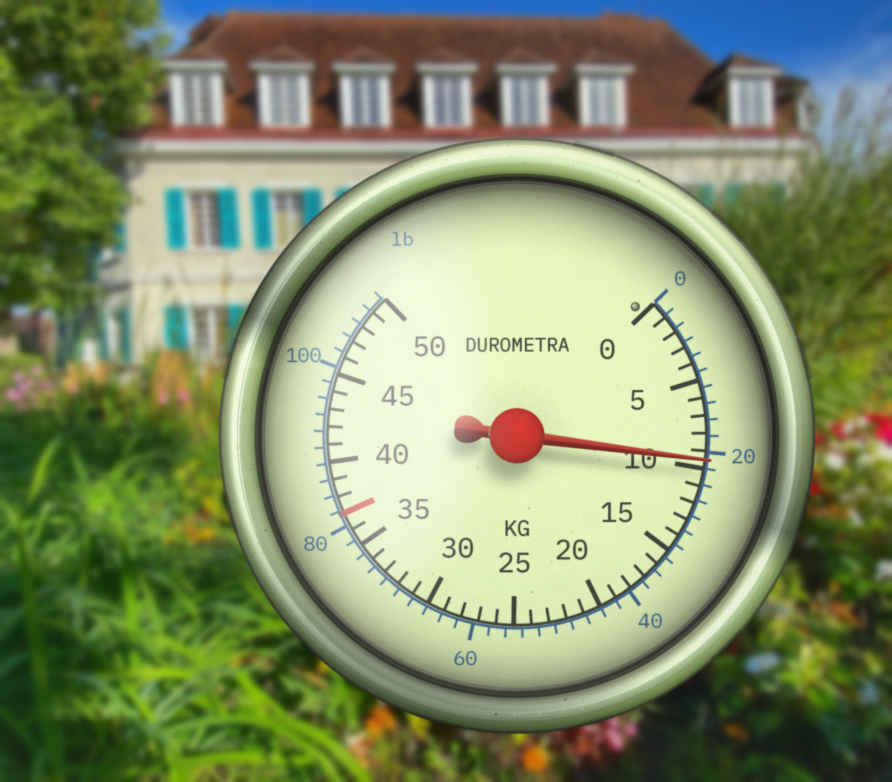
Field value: 9.5 kg
